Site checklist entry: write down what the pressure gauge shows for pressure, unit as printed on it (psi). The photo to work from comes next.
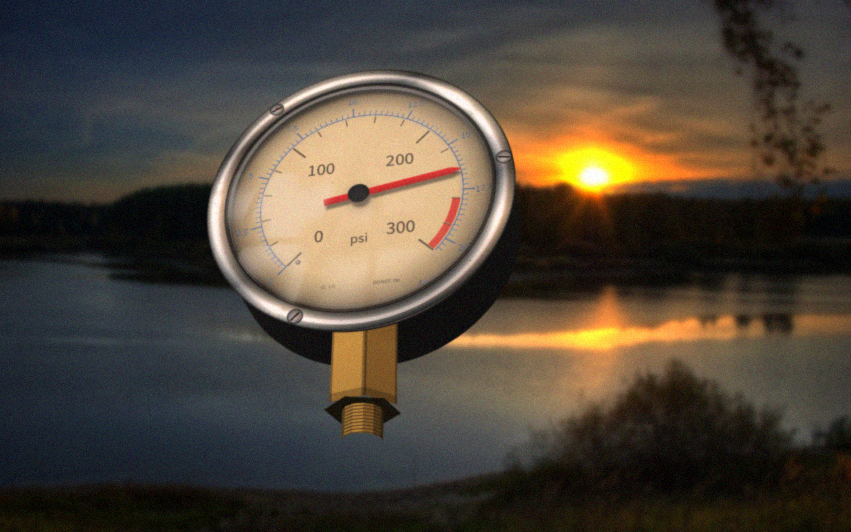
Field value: 240 psi
